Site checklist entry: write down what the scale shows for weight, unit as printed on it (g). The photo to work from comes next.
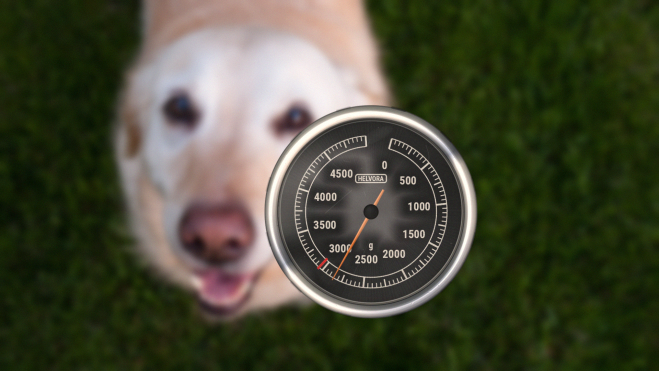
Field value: 2850 g
